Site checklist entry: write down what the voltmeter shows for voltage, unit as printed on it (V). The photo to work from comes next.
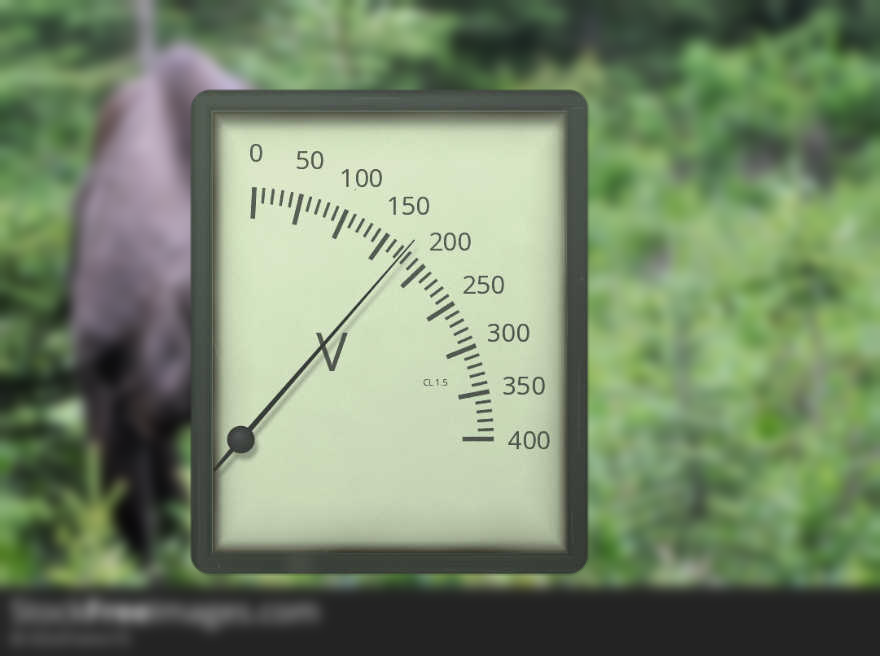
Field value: 175 V
